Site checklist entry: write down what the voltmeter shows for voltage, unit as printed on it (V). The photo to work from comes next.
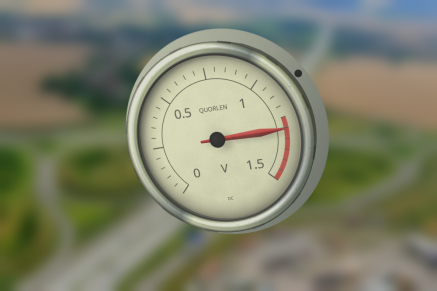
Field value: 1.25 V
